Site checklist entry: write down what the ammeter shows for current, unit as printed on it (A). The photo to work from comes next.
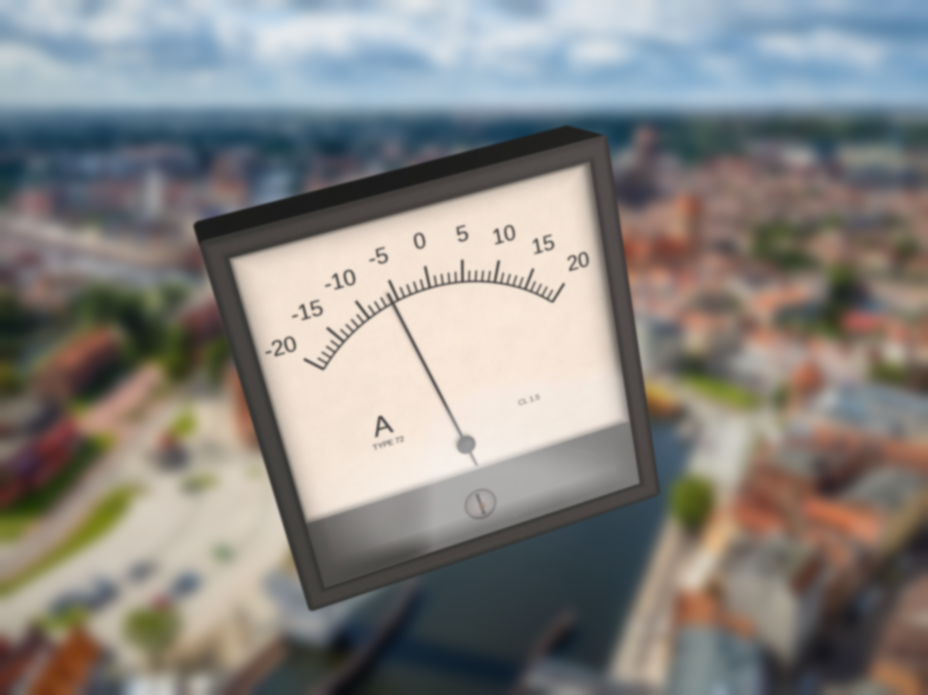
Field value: -6 A
